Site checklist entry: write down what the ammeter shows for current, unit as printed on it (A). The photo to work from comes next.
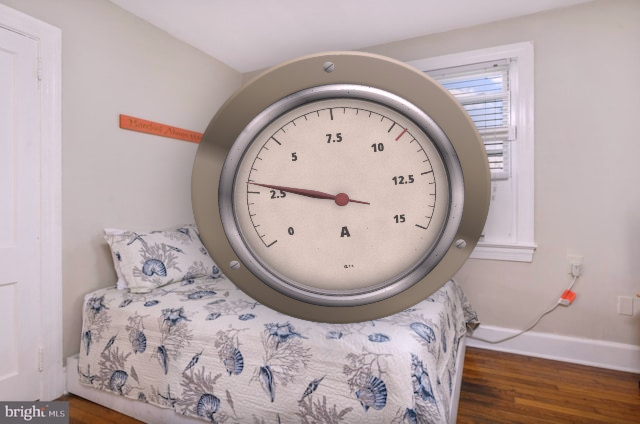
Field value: 3 A
